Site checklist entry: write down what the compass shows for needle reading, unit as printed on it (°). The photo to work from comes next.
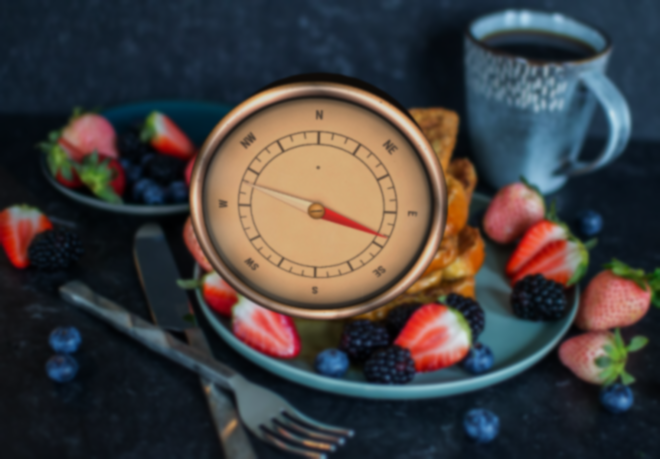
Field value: 110 °
